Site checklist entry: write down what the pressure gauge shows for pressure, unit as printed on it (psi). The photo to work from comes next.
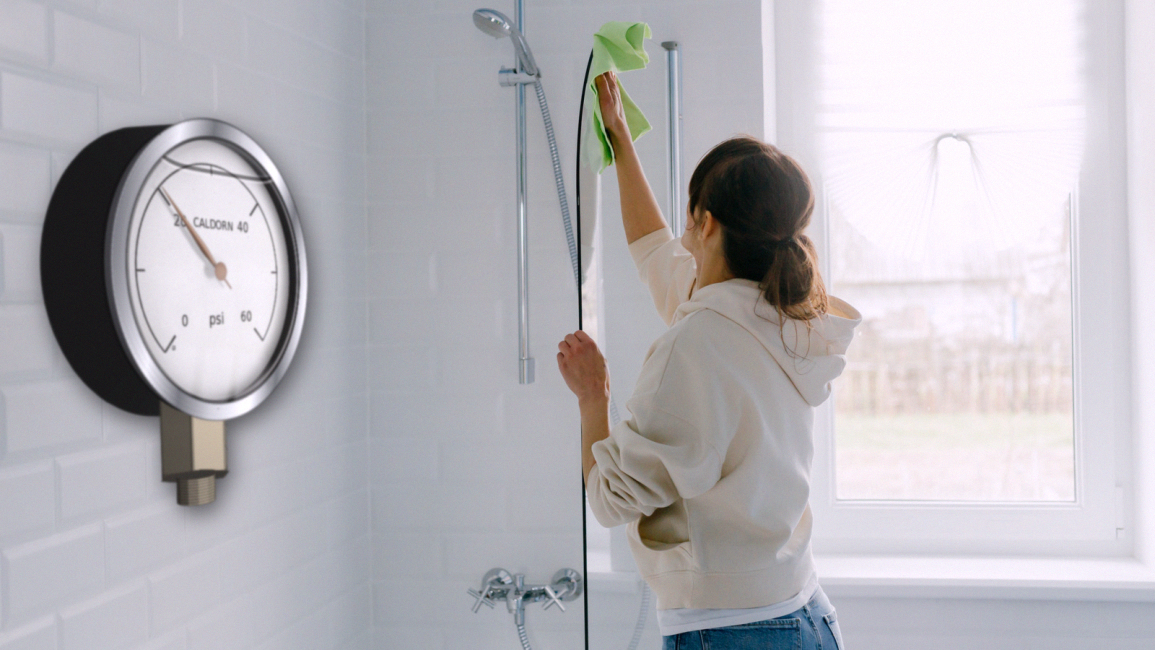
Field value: 20 psi
